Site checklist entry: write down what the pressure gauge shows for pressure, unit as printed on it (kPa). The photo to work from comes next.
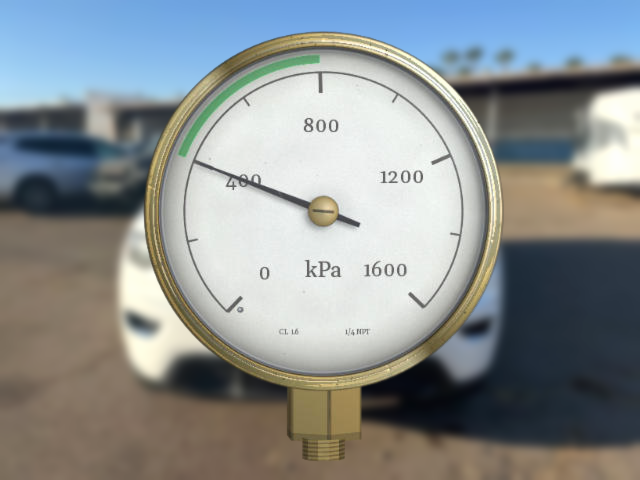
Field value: 400 kPa
